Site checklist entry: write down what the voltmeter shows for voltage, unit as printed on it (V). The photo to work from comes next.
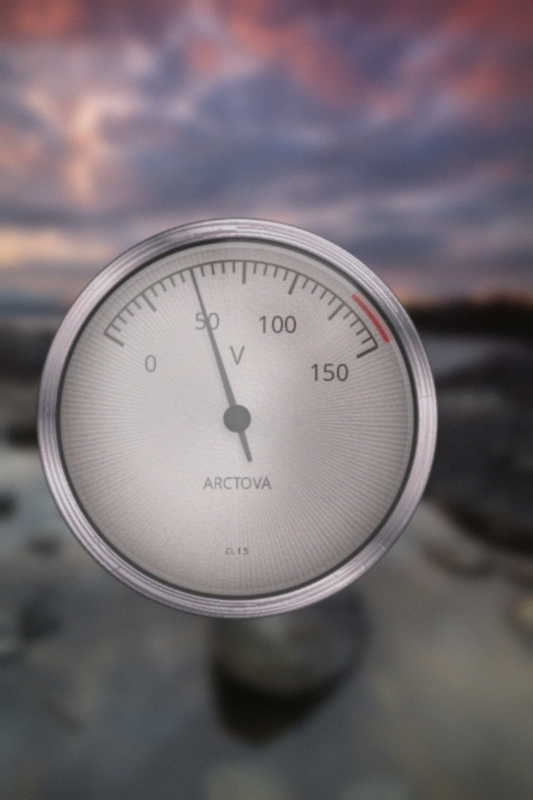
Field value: 50 V
